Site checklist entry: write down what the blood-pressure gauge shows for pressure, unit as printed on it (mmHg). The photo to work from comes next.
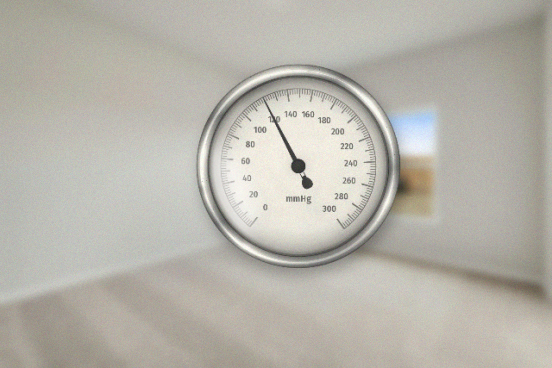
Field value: 120 mmHg
